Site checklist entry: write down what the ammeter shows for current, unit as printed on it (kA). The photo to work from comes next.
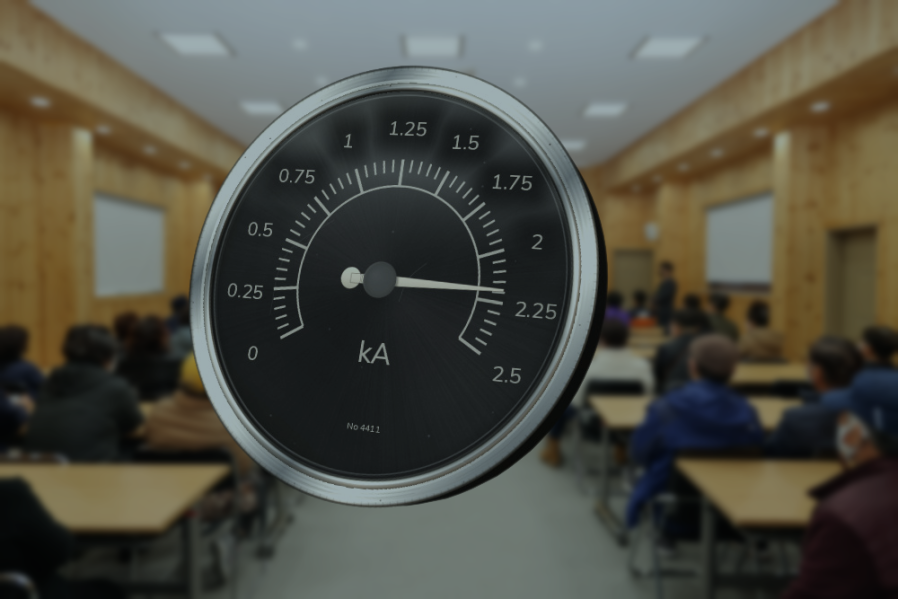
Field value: 2.2 kA
